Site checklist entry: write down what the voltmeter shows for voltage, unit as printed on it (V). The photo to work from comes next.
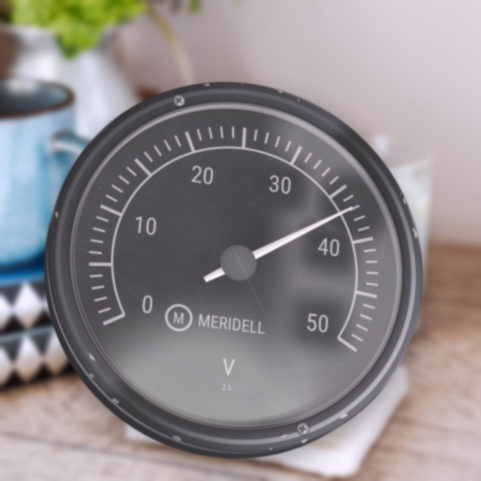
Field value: 37 V
